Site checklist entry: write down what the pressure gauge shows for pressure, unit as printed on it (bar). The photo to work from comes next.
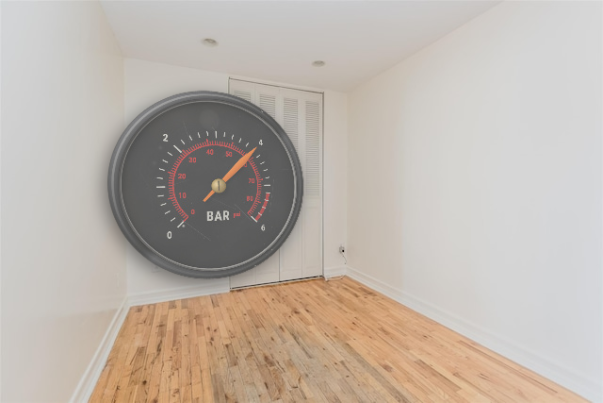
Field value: 4 bar
